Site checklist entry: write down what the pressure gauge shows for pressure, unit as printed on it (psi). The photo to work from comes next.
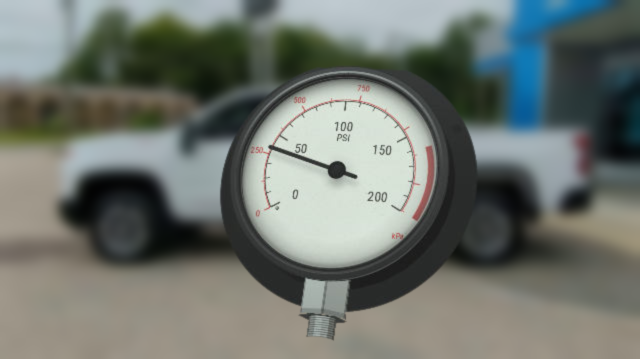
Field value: 40 psi
